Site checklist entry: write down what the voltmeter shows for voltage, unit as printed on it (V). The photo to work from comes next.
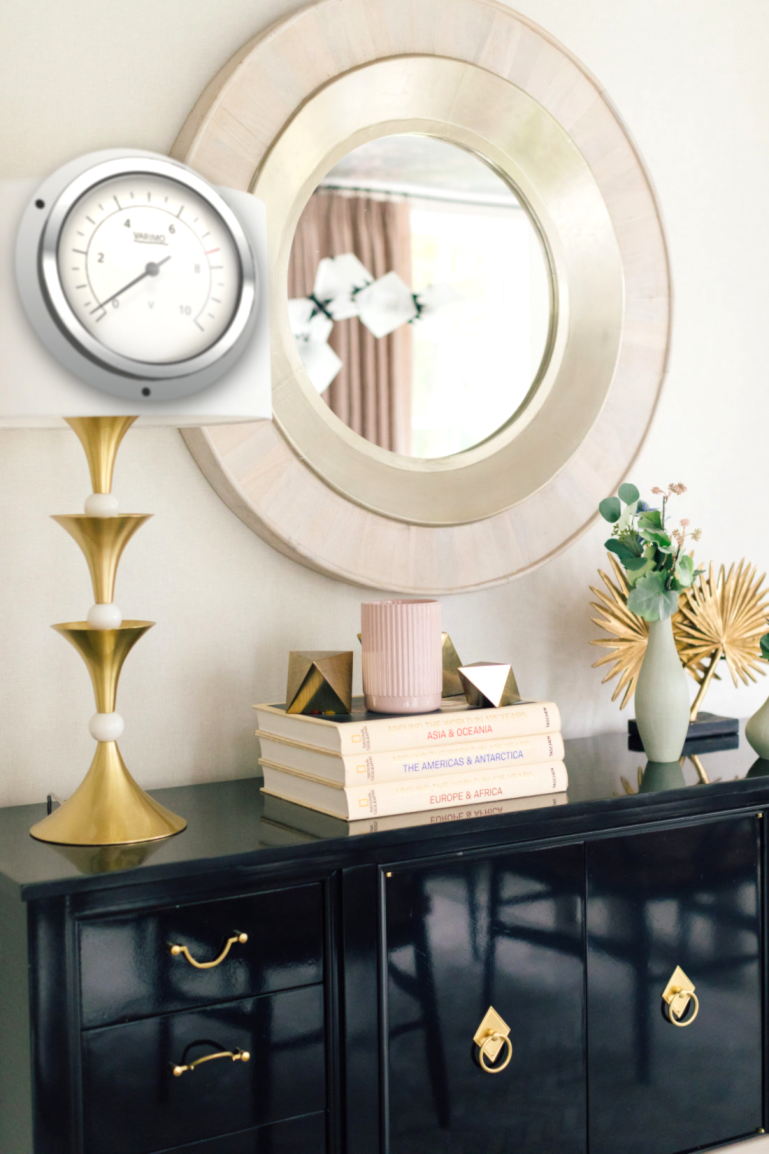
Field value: 0.25 V
